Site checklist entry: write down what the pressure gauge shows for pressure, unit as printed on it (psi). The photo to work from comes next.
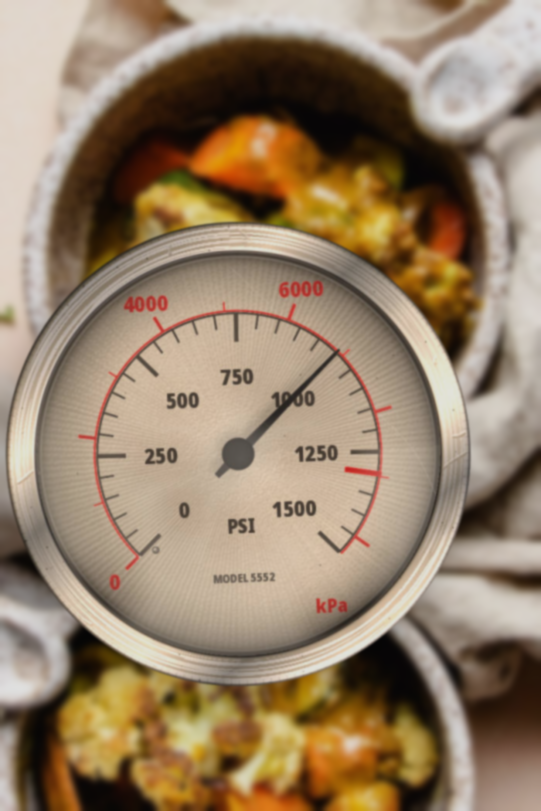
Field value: 1000 psi
